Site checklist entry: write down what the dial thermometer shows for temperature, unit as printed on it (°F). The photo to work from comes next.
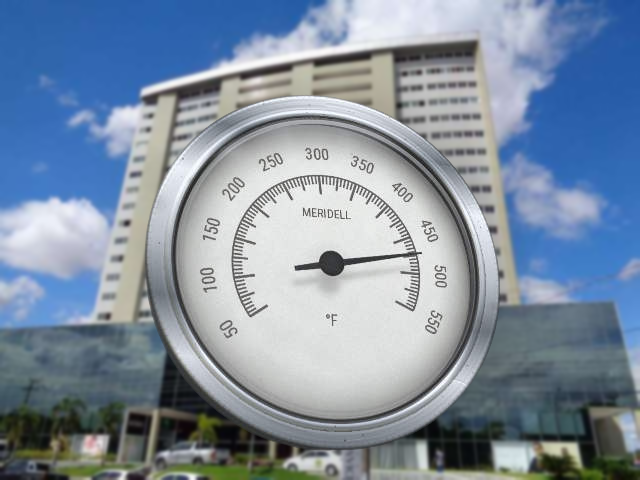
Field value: 475 °F
